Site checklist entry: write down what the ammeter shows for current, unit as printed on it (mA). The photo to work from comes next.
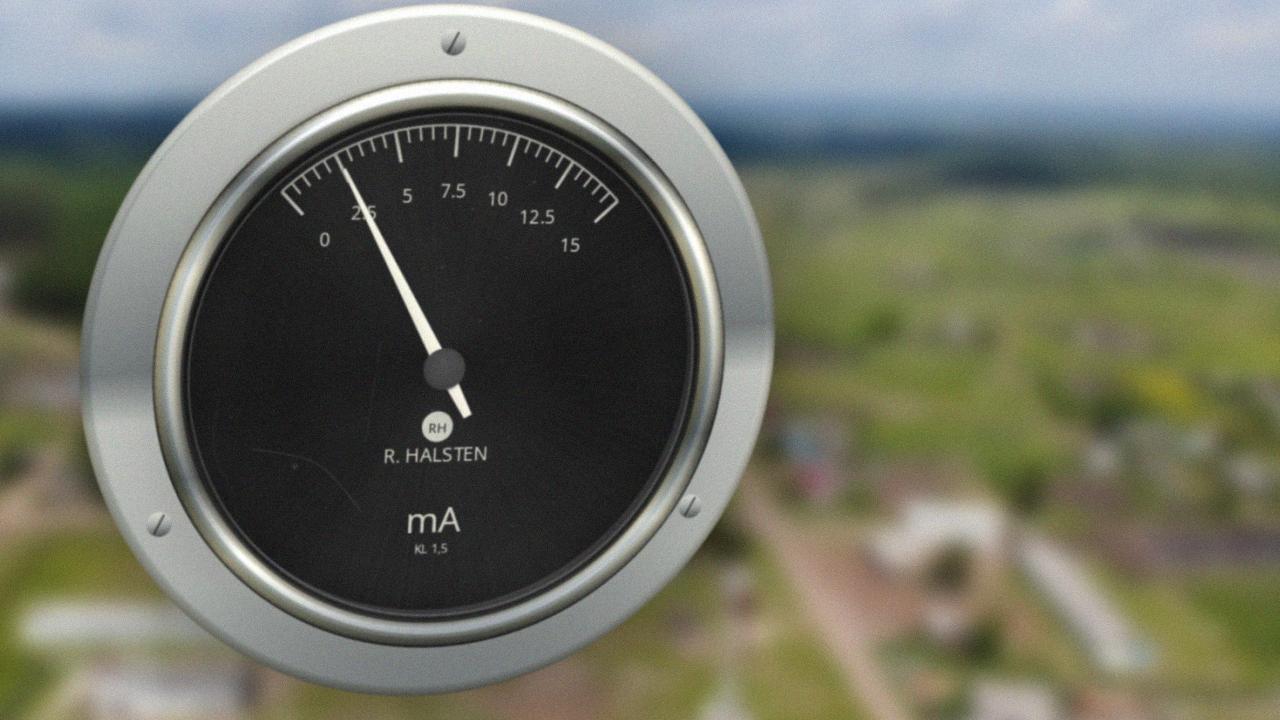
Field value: 2.5 mA
